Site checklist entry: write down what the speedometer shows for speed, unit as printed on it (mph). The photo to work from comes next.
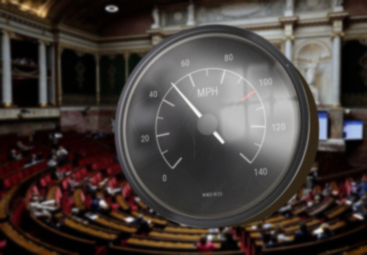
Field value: 50 mph
